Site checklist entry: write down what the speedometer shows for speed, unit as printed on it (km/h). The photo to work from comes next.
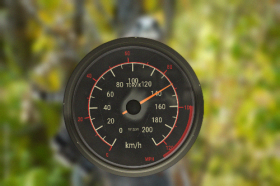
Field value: 140 km/h
